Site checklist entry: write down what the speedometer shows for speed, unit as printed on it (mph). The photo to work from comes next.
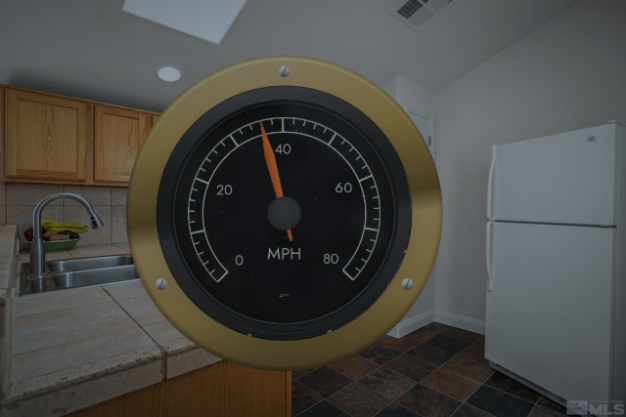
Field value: 36 mph
